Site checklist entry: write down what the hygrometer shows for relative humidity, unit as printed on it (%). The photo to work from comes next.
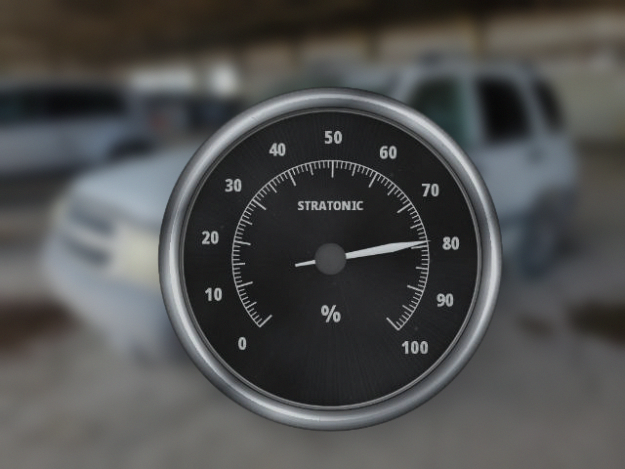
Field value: 79 %
